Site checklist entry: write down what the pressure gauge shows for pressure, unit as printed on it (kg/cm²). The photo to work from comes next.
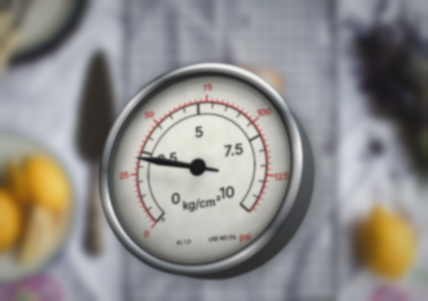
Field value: 2.25 kg/cm²
